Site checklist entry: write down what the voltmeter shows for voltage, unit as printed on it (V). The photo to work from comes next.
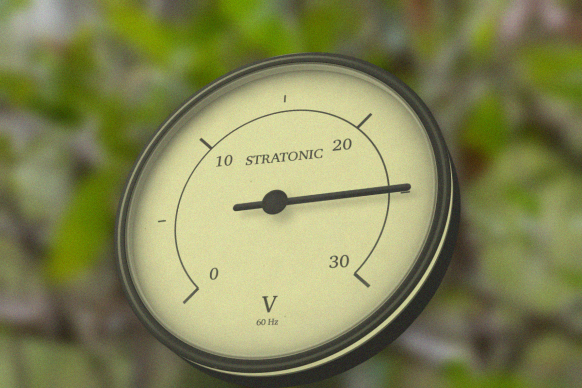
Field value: 25 V
